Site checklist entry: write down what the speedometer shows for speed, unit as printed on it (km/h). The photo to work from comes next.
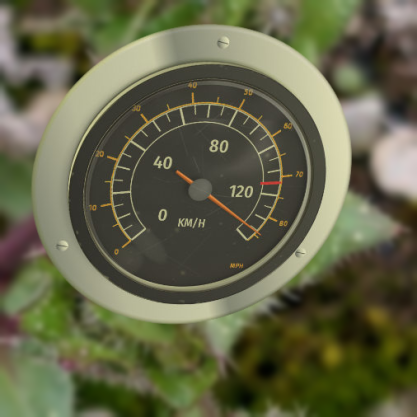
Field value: 135 km/h
